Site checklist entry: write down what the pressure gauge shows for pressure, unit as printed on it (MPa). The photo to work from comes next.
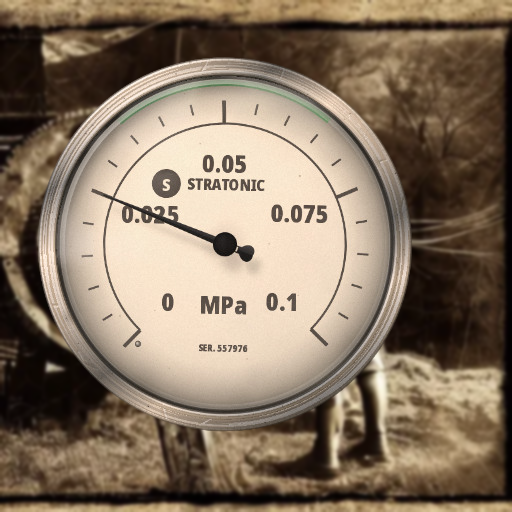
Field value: 0.025 MPa
